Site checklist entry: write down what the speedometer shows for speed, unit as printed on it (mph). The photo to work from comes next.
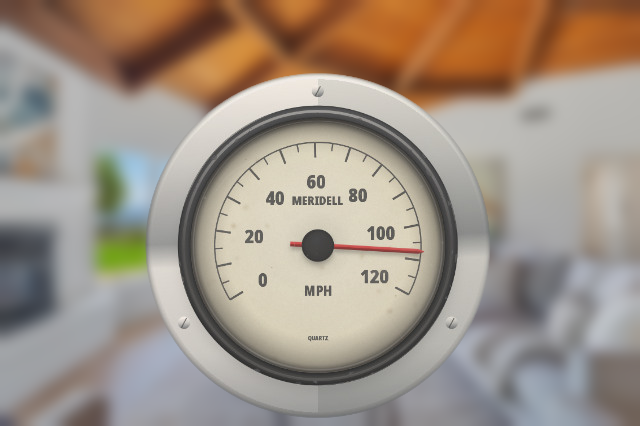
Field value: 107.5 mph
